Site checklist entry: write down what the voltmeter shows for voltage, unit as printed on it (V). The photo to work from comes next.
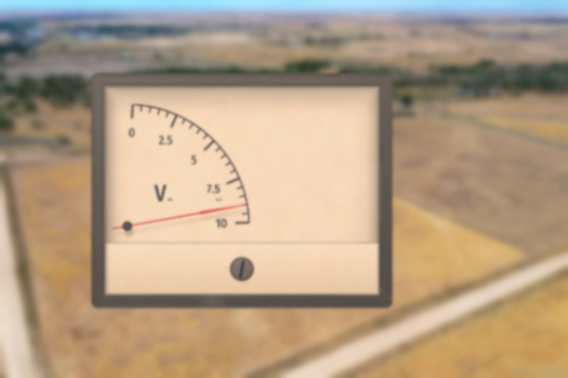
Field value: 9 V
